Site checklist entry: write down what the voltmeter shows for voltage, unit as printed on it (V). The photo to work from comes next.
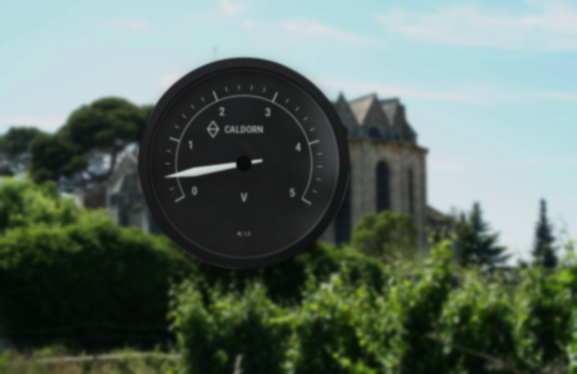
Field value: 0.4 V
